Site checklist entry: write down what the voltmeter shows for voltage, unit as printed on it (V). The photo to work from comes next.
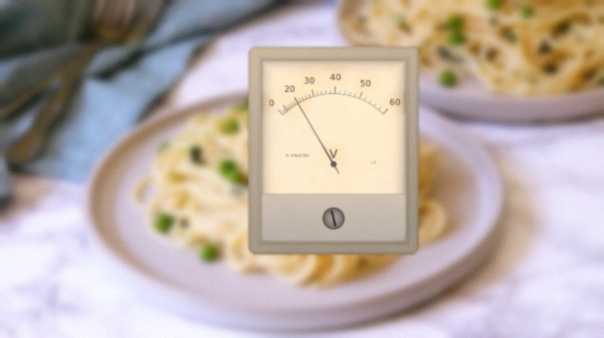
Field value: 20 V
